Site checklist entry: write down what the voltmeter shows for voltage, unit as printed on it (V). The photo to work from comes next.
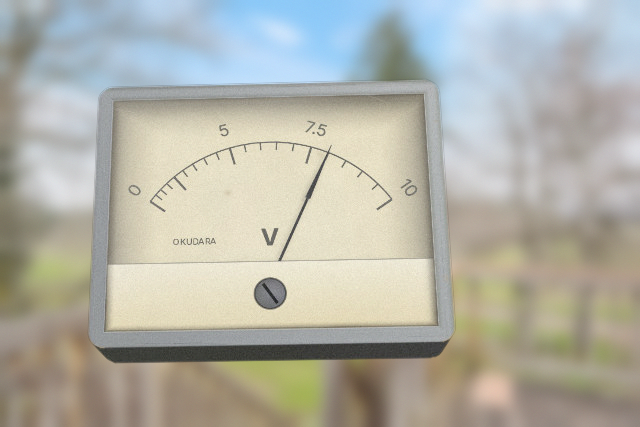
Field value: 8 V
